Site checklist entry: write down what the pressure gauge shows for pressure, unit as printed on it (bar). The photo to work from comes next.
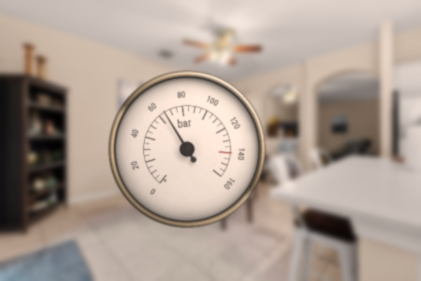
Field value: 65 bar
